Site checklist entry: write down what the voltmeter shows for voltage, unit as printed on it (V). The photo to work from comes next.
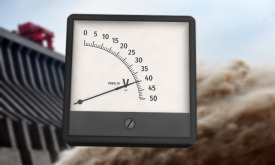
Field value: 40 V
